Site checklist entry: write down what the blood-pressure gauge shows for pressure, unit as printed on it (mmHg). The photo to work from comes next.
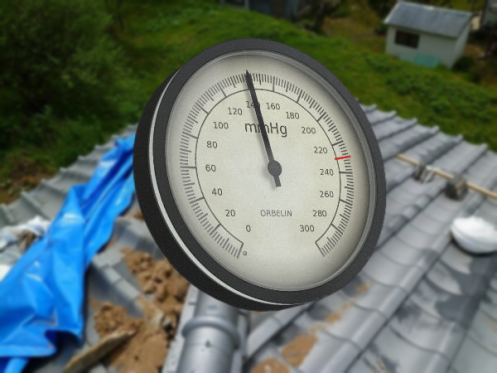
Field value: 140 mmHg
